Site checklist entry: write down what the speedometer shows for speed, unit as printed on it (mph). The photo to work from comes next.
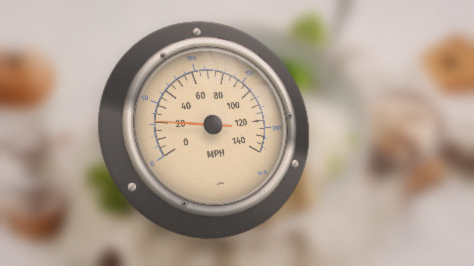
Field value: 20 mph
